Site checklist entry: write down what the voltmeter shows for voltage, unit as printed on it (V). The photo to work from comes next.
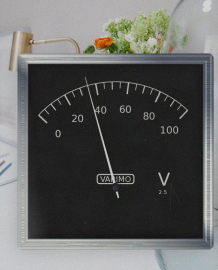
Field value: 35 V
